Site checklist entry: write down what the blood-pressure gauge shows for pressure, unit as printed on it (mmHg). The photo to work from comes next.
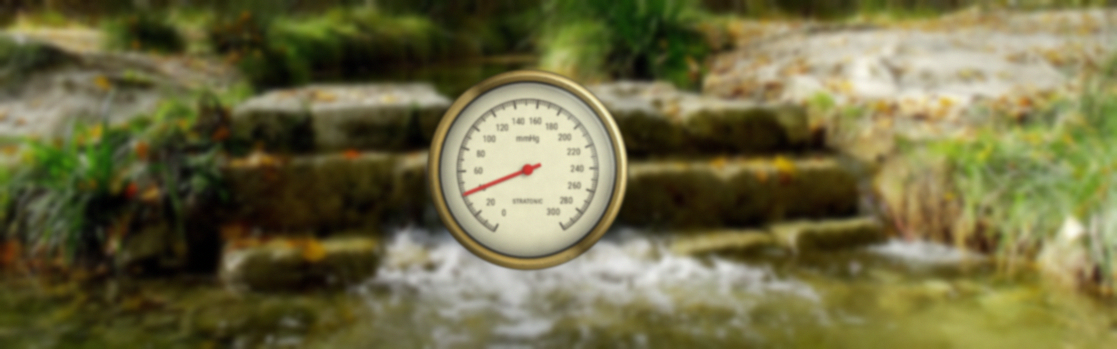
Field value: 40 mmHg
